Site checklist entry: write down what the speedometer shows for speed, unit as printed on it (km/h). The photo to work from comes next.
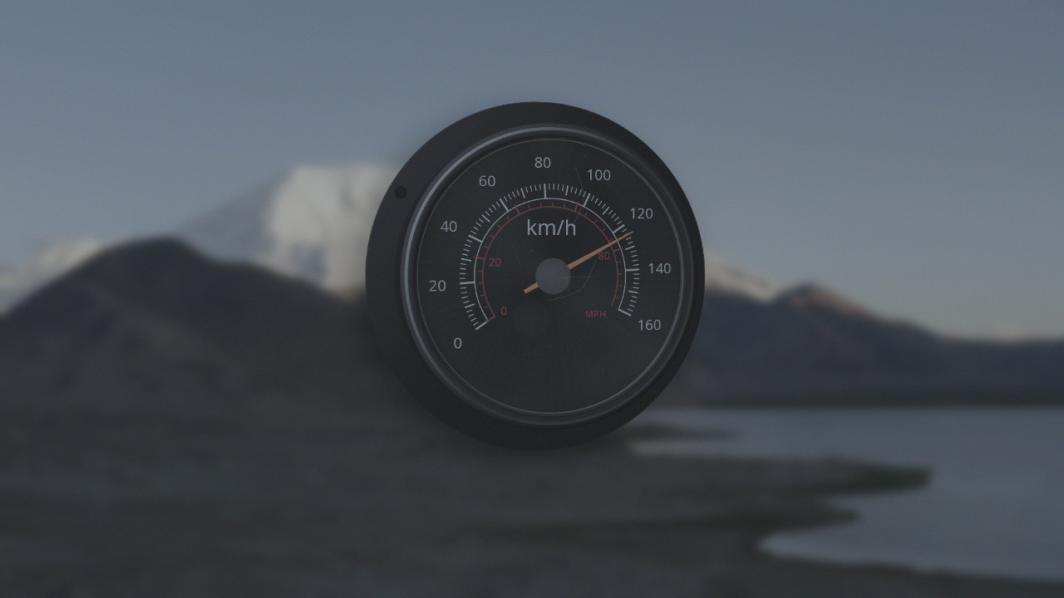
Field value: 124 km/h
